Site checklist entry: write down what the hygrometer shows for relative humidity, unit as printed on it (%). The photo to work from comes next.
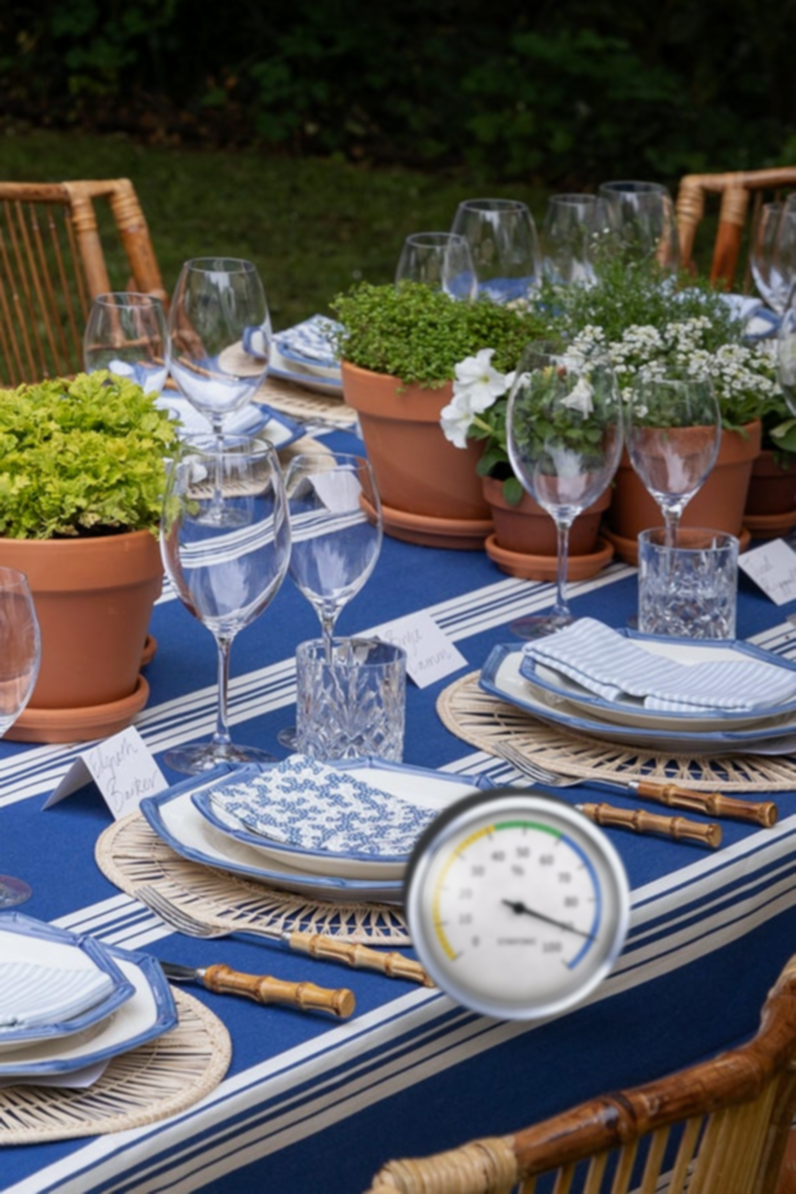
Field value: 90 %
